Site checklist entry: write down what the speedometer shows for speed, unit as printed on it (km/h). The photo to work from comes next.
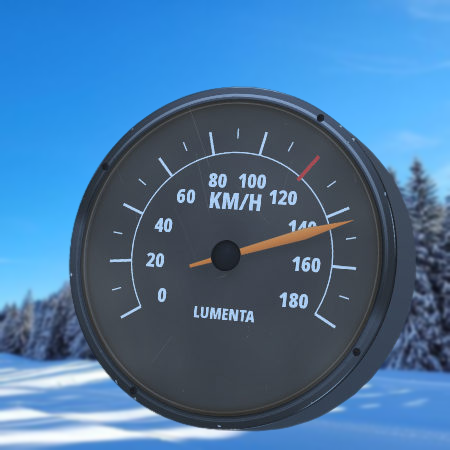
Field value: 145 km/h
